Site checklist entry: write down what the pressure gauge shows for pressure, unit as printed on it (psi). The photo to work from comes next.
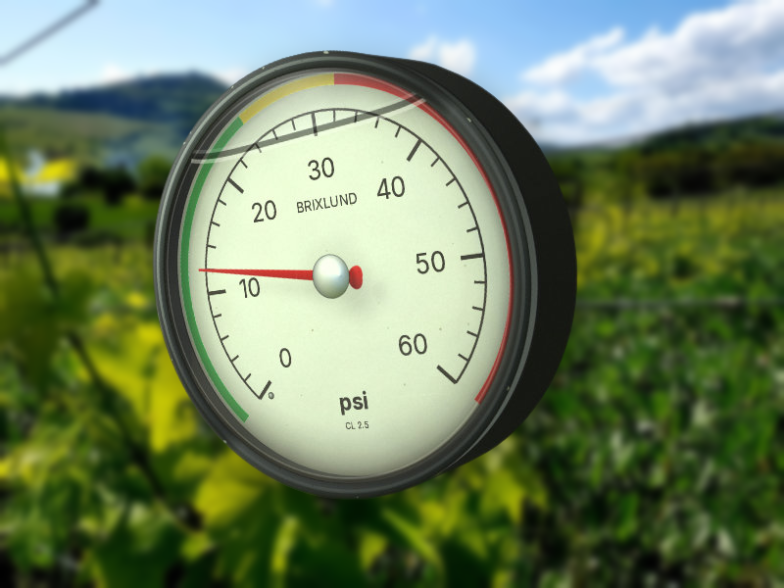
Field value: 12 psi
